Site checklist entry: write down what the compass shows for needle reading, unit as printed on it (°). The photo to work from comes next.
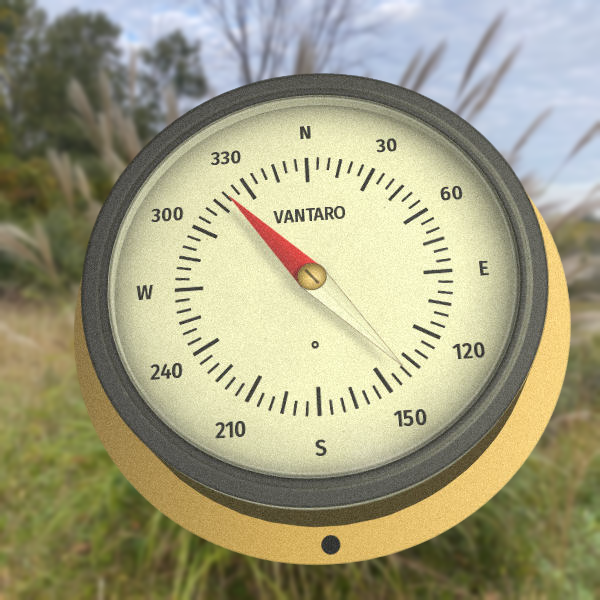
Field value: 320 °
